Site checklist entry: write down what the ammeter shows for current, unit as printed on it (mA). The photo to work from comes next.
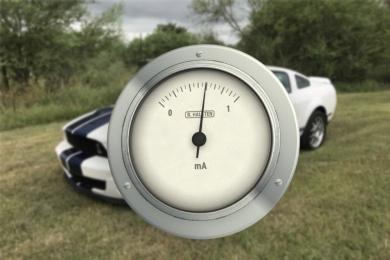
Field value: 0.6 mA
